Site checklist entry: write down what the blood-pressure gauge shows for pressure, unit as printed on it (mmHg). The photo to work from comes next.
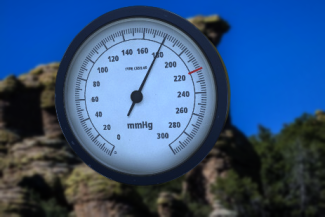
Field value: 180 mmHg
